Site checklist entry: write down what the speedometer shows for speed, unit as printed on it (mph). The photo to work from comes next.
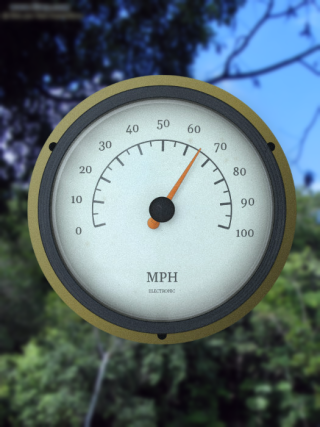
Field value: 65 mph
